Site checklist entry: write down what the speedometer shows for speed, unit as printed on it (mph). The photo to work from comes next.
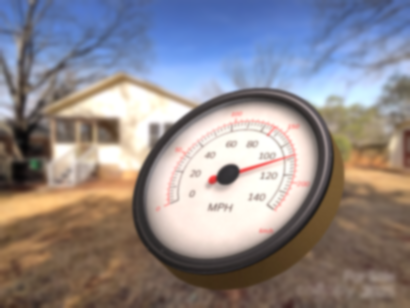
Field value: 110 mph
